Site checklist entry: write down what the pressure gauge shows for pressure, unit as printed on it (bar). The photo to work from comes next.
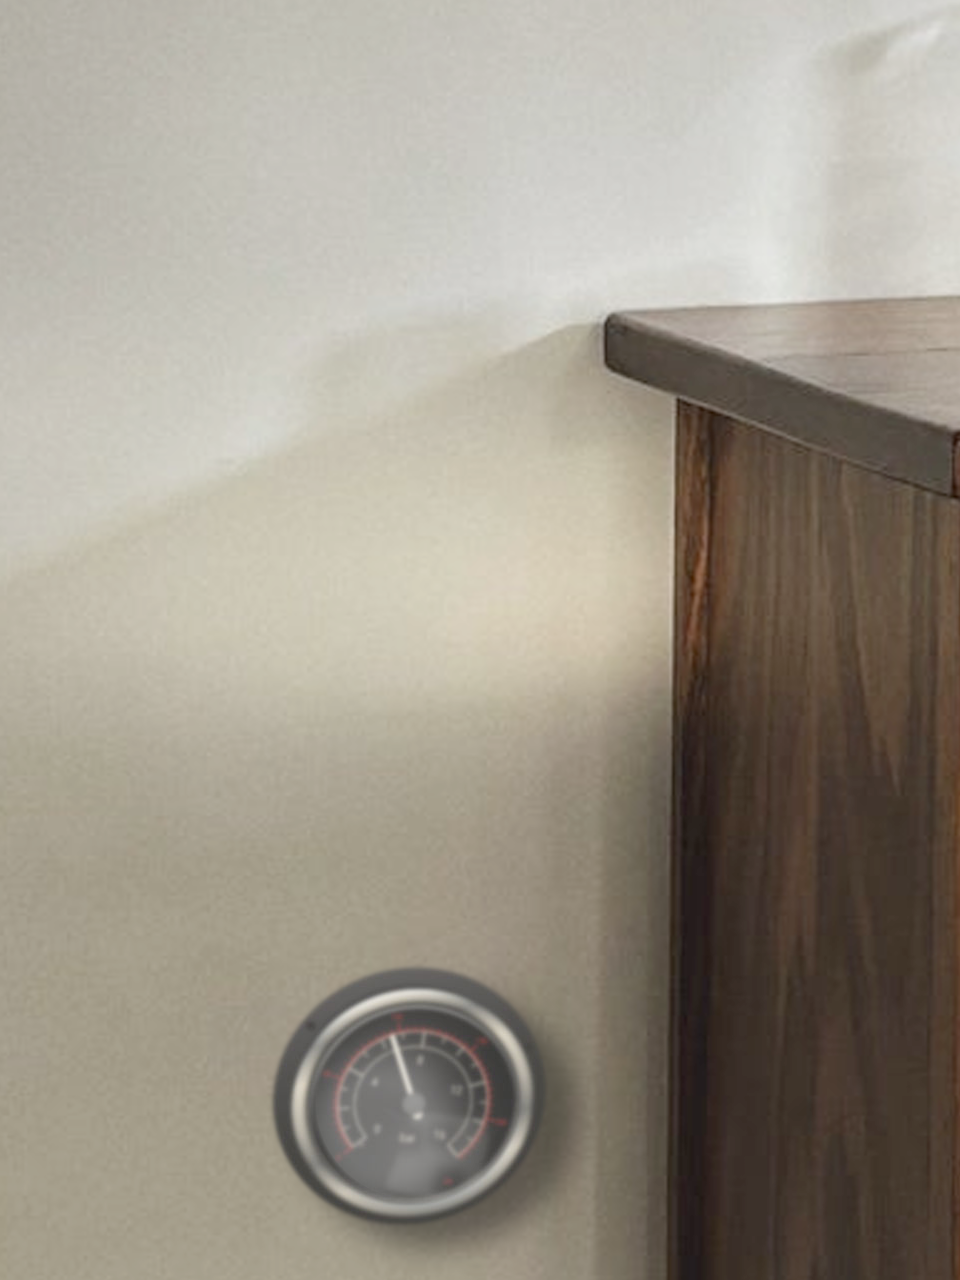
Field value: 6.5 bar
